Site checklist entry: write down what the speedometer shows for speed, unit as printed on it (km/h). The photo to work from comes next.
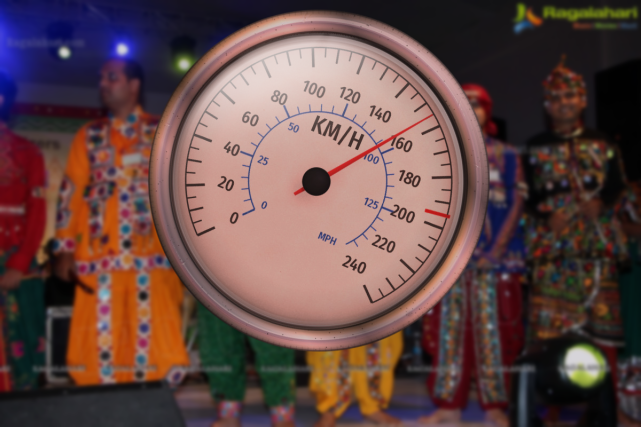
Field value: 155 km/h
